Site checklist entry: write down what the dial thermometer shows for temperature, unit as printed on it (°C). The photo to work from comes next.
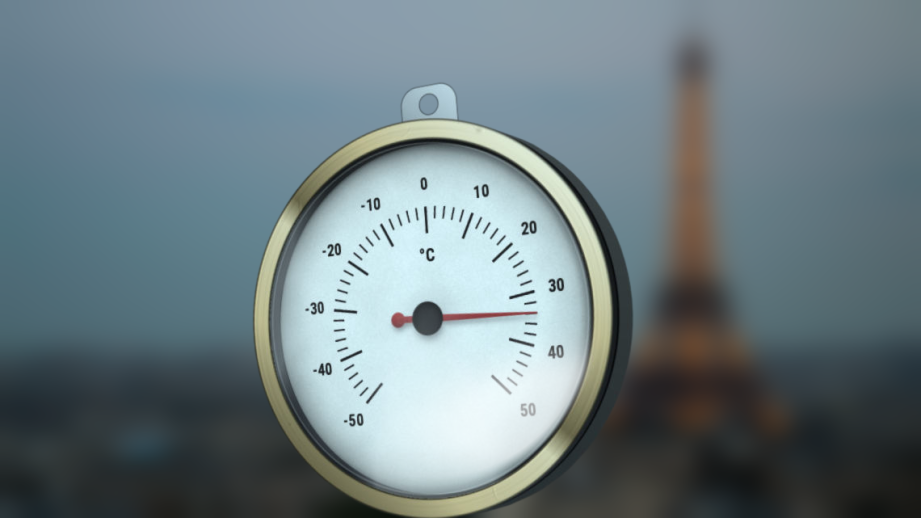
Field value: 34 °C
